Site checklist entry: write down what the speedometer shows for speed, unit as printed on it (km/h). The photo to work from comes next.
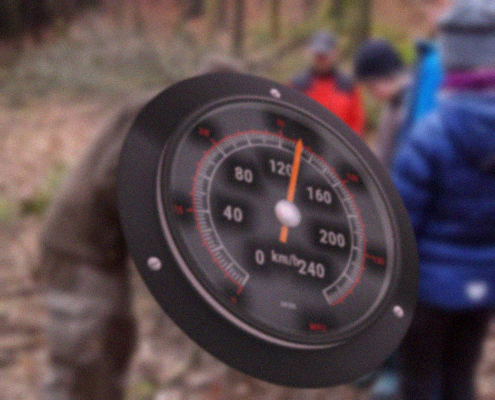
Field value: 130 km/h
